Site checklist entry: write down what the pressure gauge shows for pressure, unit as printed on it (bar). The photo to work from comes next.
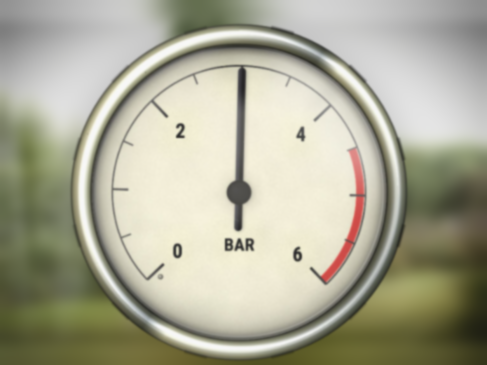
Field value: 3 bar
